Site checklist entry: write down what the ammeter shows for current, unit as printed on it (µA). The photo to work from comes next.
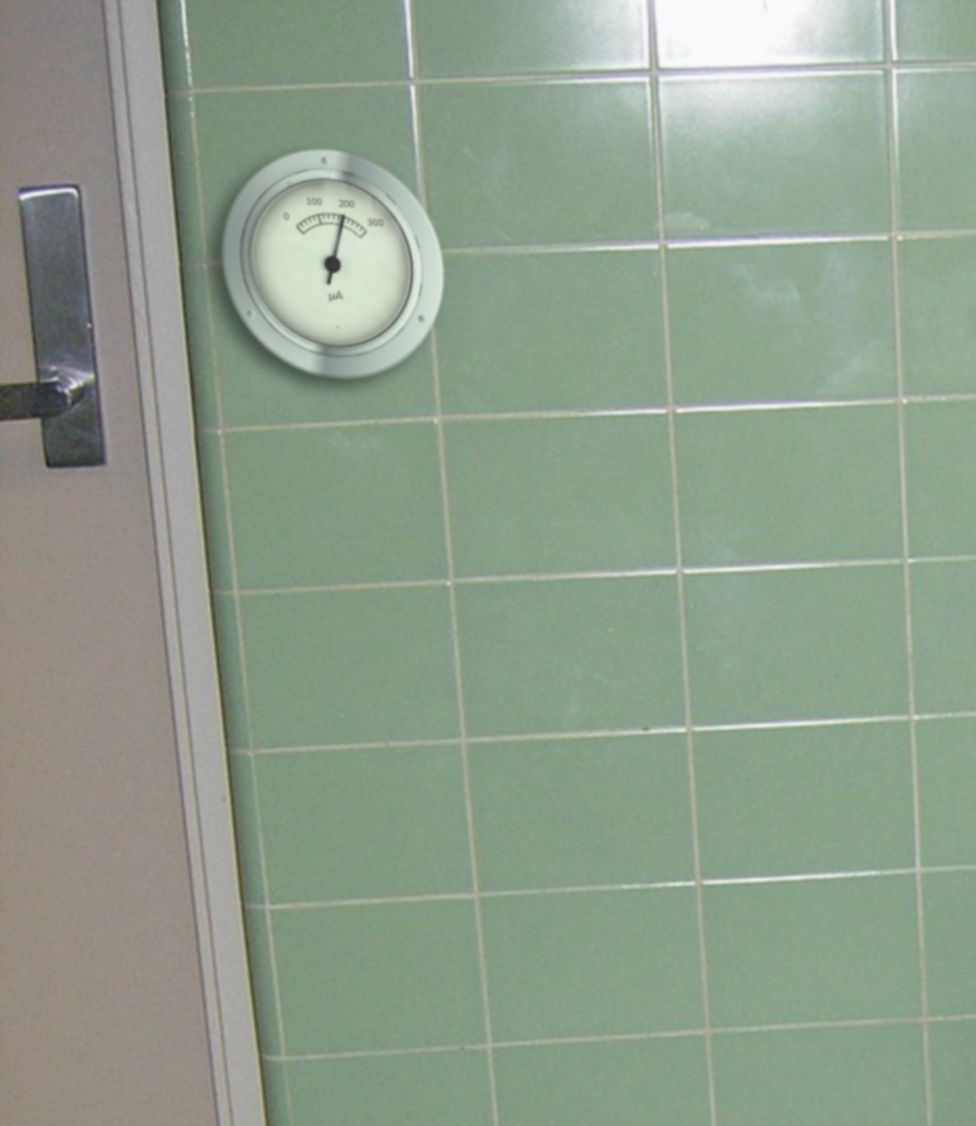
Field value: 200 µA
